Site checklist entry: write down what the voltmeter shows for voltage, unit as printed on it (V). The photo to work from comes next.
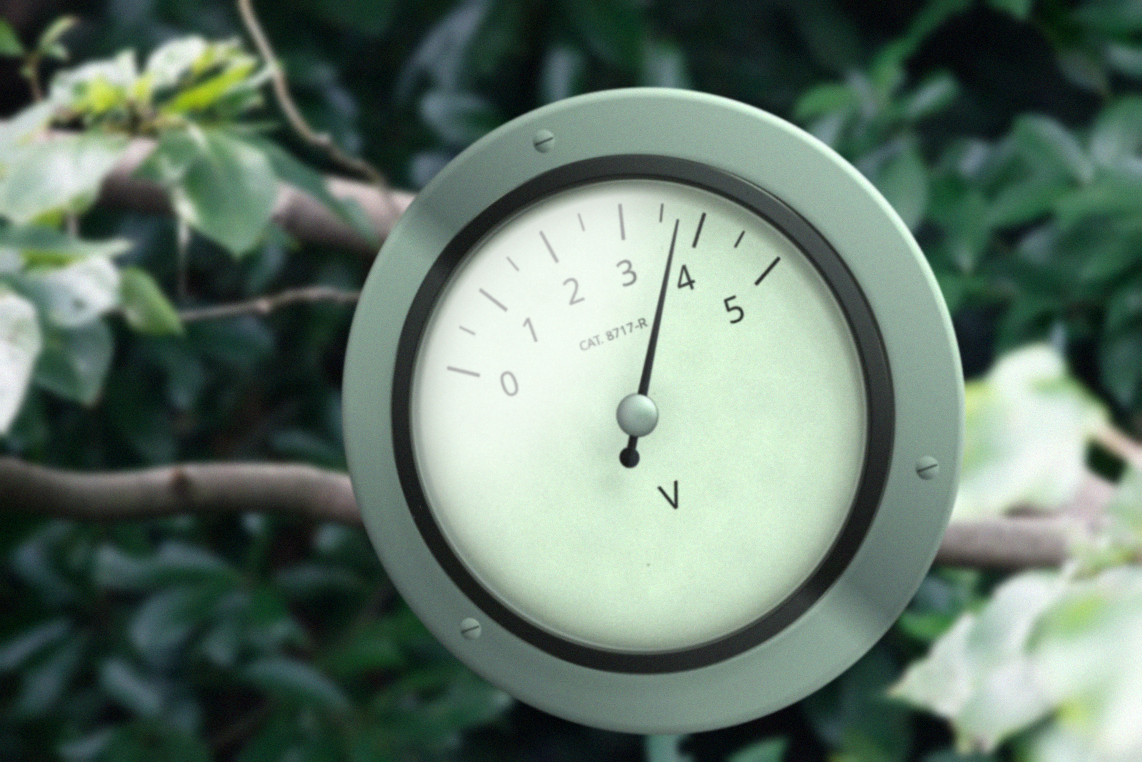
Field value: 3.75 V
